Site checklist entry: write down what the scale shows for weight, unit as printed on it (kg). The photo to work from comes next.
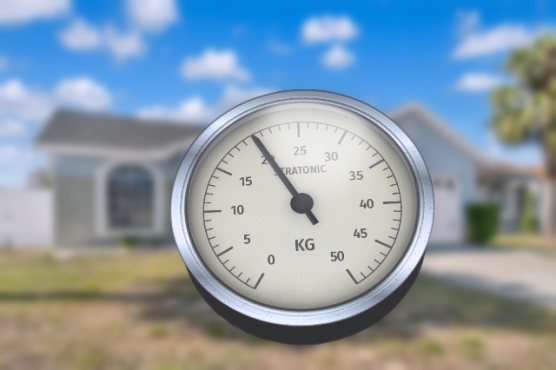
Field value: 20 kg
